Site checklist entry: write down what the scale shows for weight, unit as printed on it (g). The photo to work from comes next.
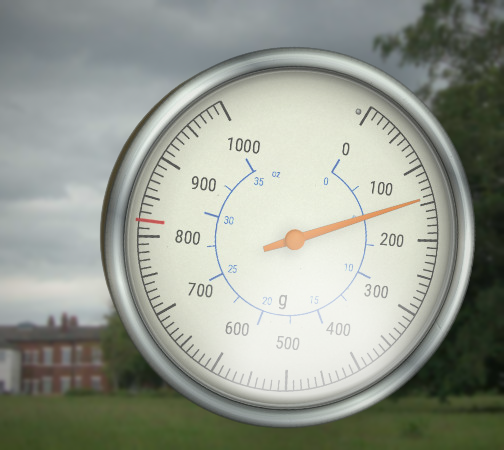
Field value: 140 g
